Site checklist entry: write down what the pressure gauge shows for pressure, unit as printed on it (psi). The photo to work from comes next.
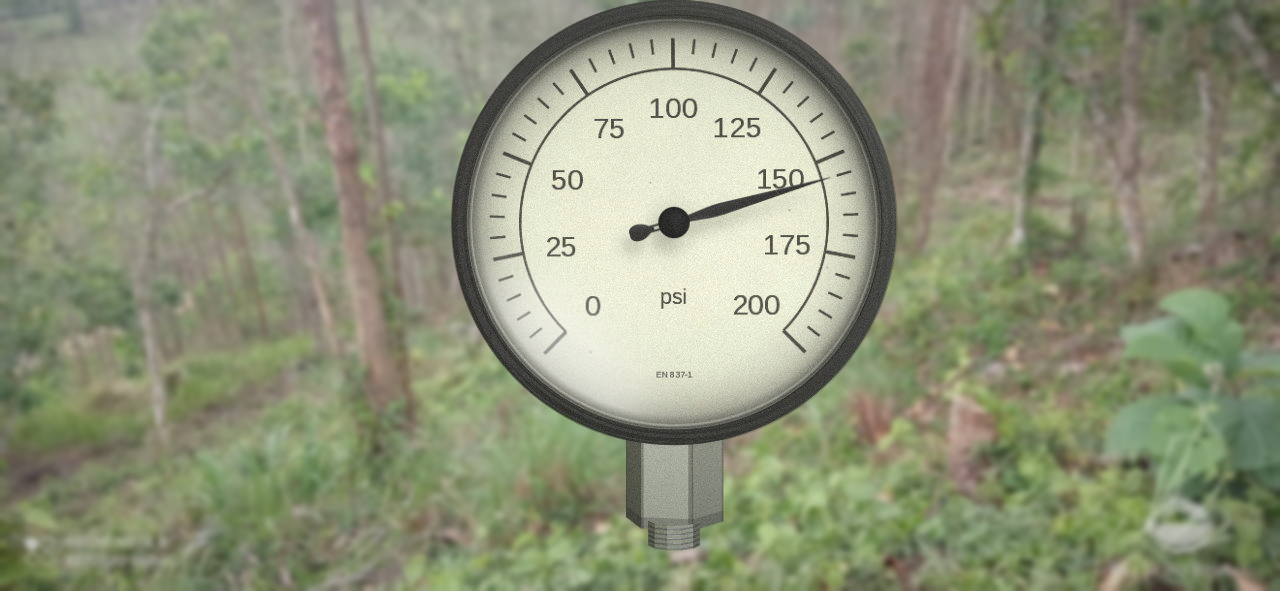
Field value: 155 psi
